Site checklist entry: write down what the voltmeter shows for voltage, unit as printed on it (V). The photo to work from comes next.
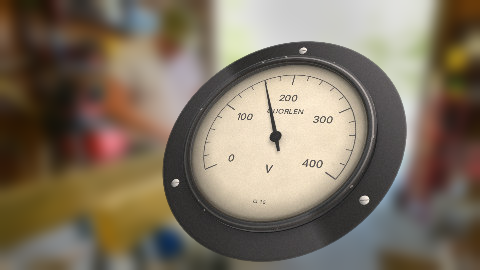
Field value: 160 V
